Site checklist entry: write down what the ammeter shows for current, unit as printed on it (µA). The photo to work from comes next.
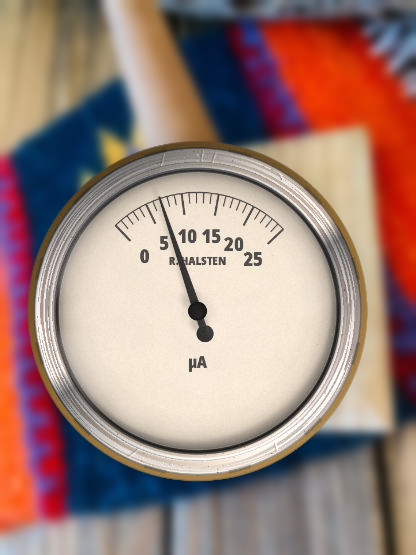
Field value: 7 µA
